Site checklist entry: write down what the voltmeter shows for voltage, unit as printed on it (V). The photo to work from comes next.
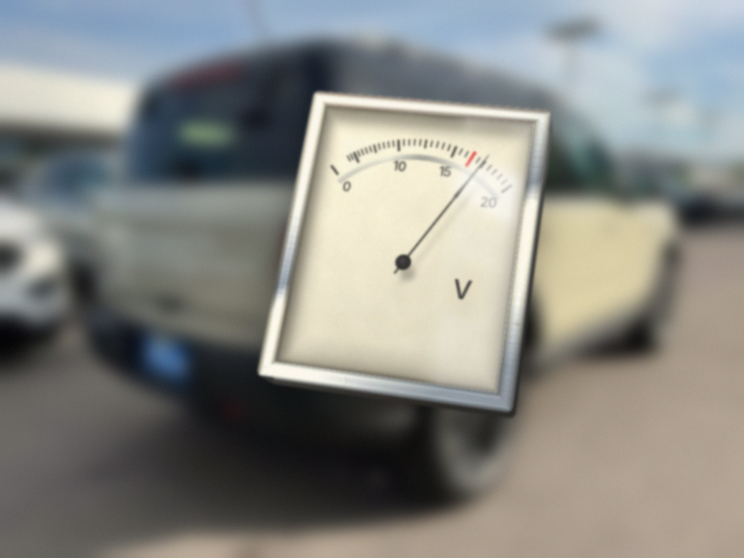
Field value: 17.5 V
